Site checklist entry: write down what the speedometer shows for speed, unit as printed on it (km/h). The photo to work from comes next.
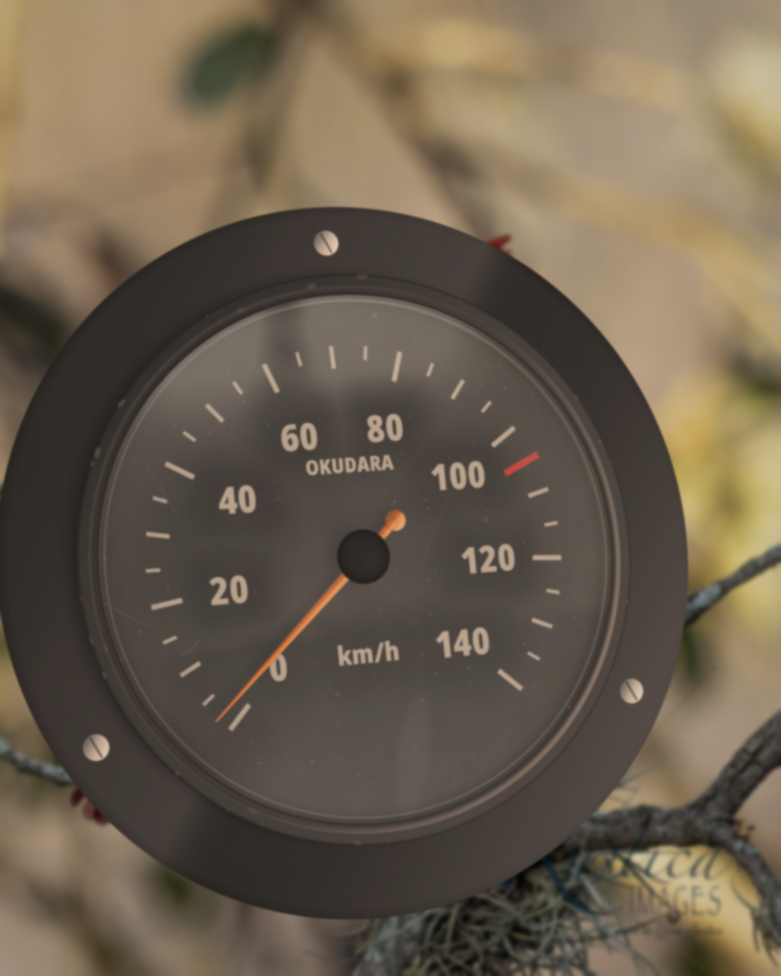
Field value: 2.5 km/h
